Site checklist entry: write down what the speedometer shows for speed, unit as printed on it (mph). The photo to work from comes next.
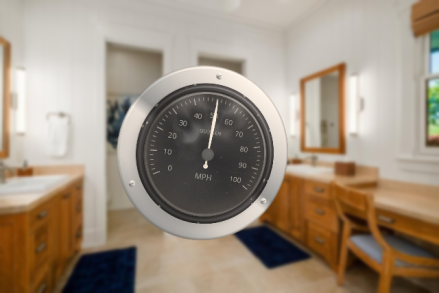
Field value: 50 mph
